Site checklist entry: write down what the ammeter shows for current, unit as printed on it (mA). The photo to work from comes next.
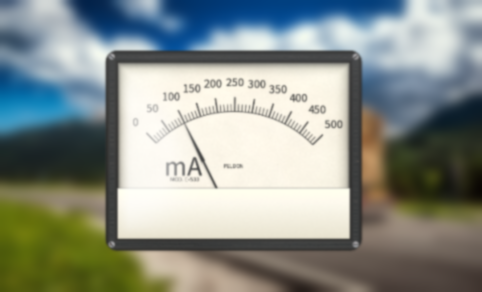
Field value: 100 mA
